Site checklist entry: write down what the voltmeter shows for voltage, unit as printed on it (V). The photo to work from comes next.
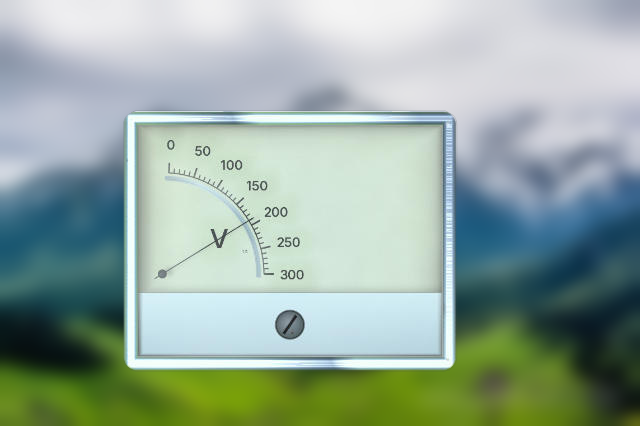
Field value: 190 V
